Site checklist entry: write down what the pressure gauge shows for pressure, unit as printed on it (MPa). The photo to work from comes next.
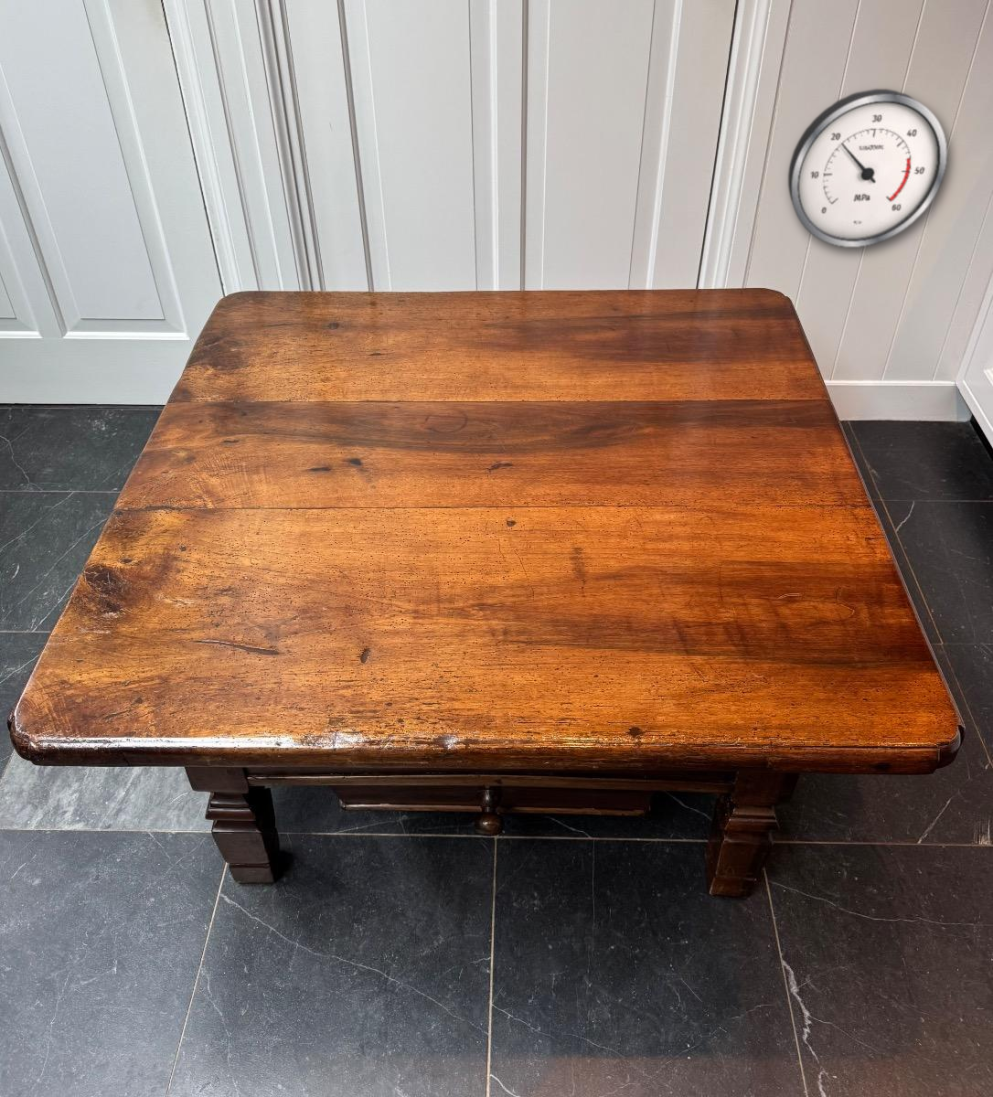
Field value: 20 MPa
